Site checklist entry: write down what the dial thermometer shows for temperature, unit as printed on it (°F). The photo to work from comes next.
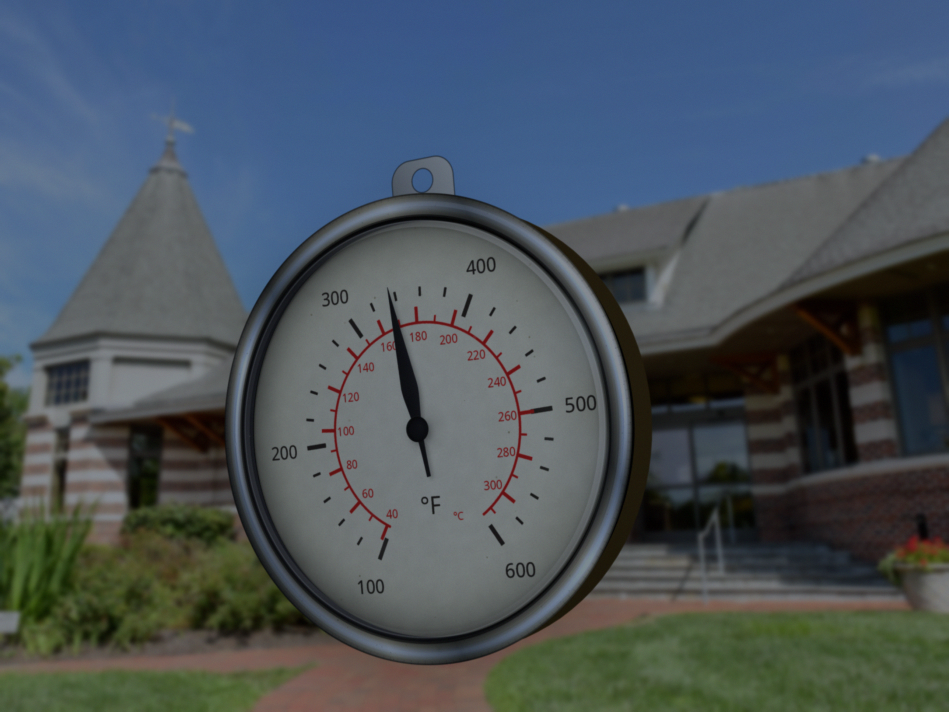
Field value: 340 °F
